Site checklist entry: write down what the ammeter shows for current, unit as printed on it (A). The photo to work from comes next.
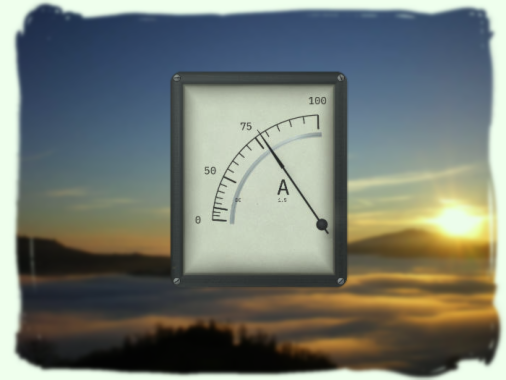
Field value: 77.5 A
